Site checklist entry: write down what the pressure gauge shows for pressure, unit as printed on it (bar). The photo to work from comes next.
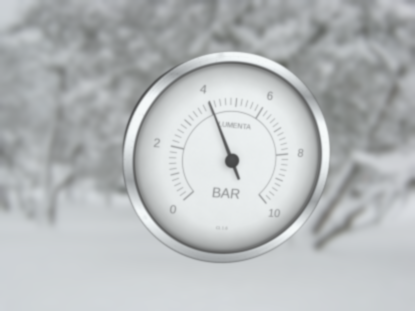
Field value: 4 bar
